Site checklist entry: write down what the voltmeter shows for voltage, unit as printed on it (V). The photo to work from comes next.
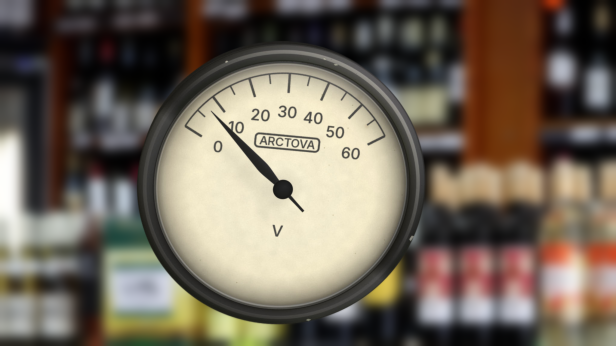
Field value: 7.5 V
